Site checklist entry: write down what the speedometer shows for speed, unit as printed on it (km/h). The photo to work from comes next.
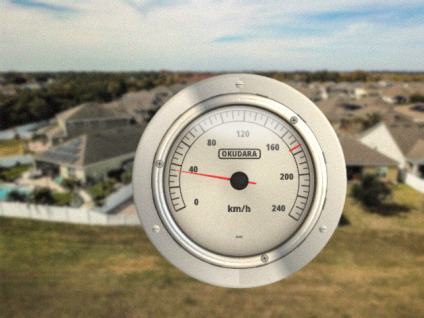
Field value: 35 km/h
